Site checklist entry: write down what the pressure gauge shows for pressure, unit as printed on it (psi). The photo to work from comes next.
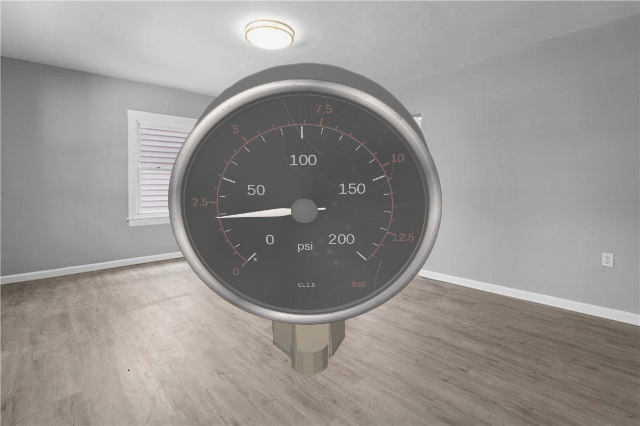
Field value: 30 psi
